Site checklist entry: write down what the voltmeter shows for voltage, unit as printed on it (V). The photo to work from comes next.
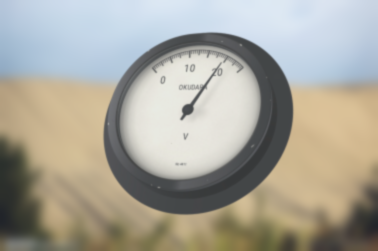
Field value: 20 V
